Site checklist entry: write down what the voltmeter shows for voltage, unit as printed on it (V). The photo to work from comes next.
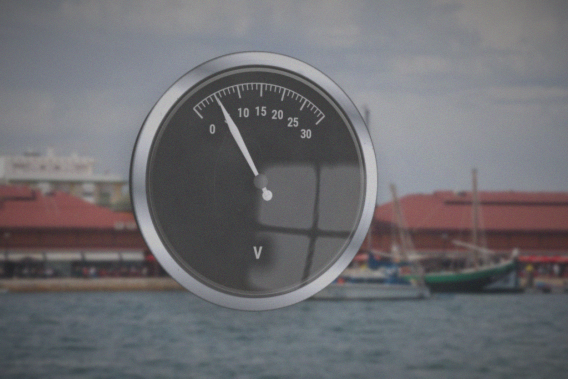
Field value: 5 V
